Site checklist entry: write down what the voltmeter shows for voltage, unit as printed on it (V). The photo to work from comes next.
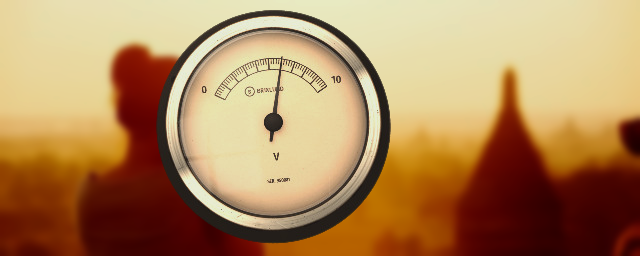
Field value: 6 V
